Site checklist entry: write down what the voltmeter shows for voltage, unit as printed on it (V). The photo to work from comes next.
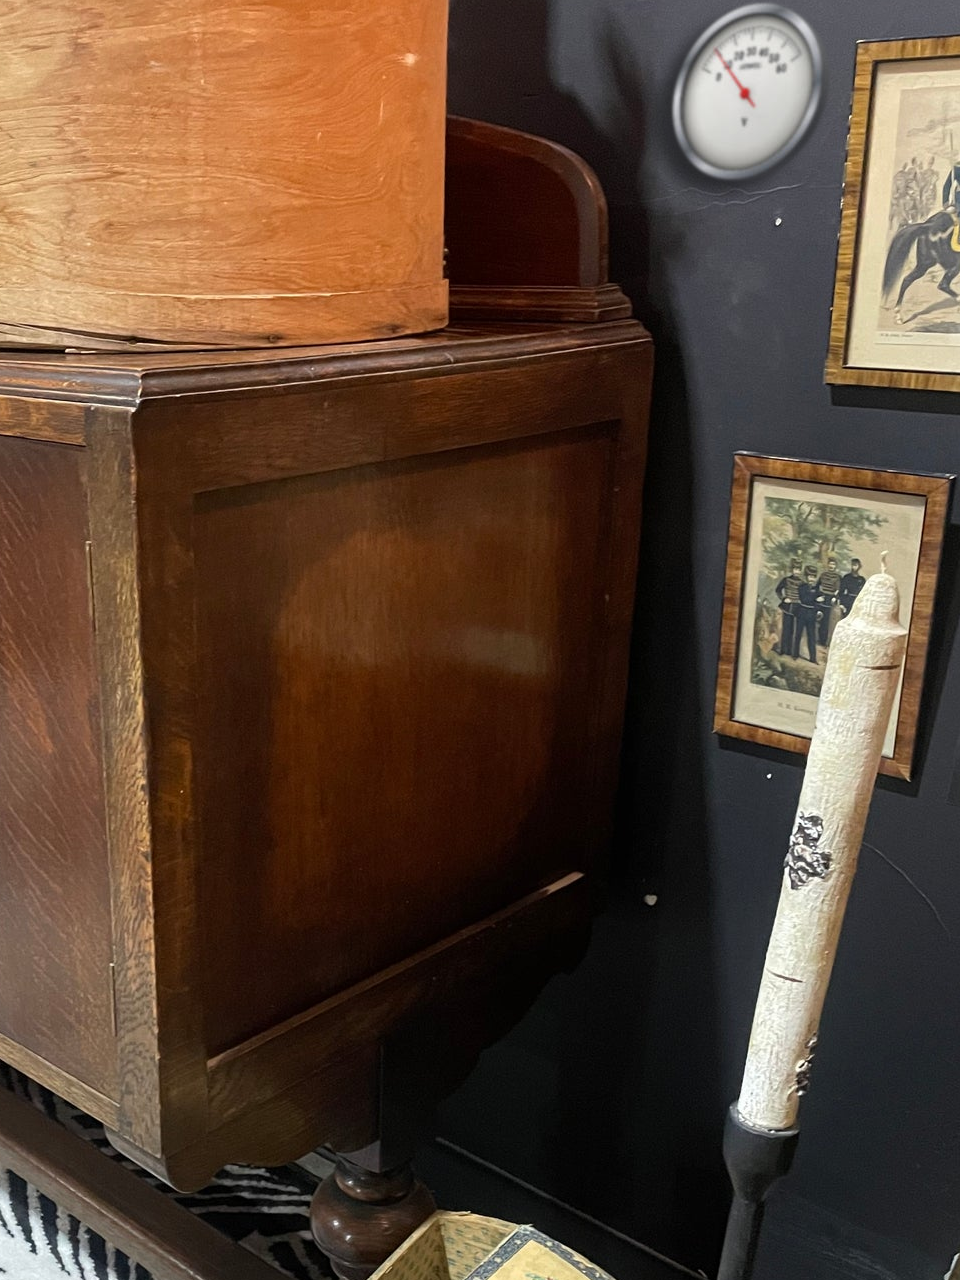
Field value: 10 V
